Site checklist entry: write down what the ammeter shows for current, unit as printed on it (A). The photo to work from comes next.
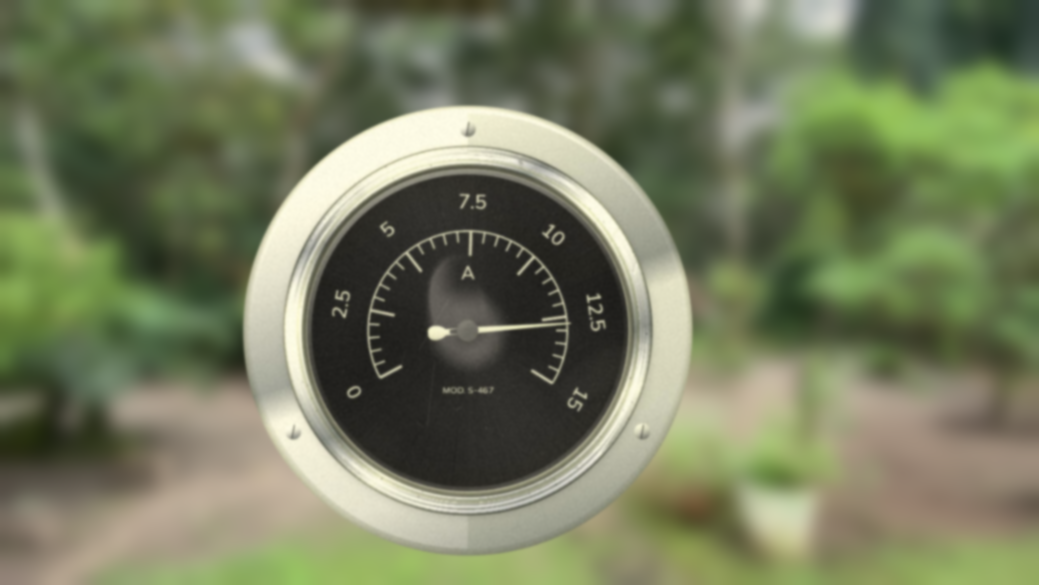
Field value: 12.75 A
